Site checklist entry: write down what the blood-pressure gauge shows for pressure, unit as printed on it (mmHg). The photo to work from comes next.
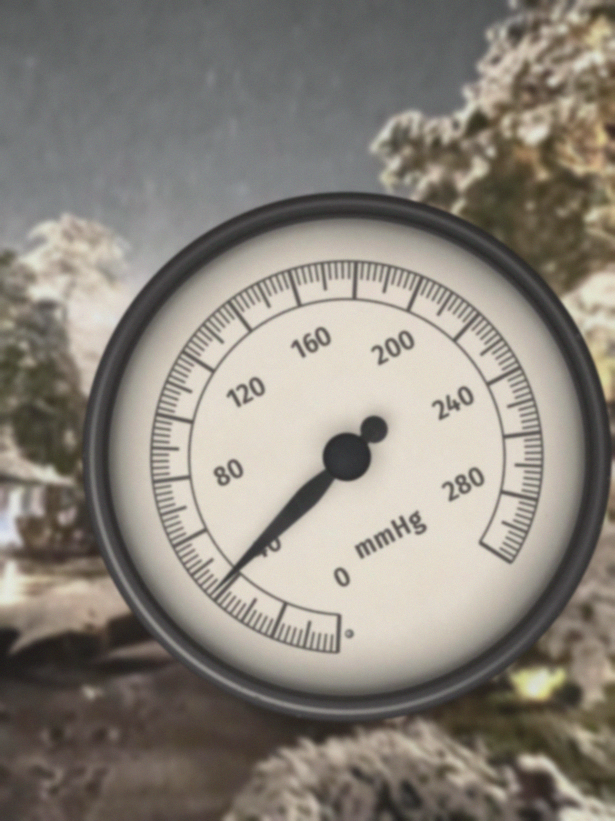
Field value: 42 mmHg
